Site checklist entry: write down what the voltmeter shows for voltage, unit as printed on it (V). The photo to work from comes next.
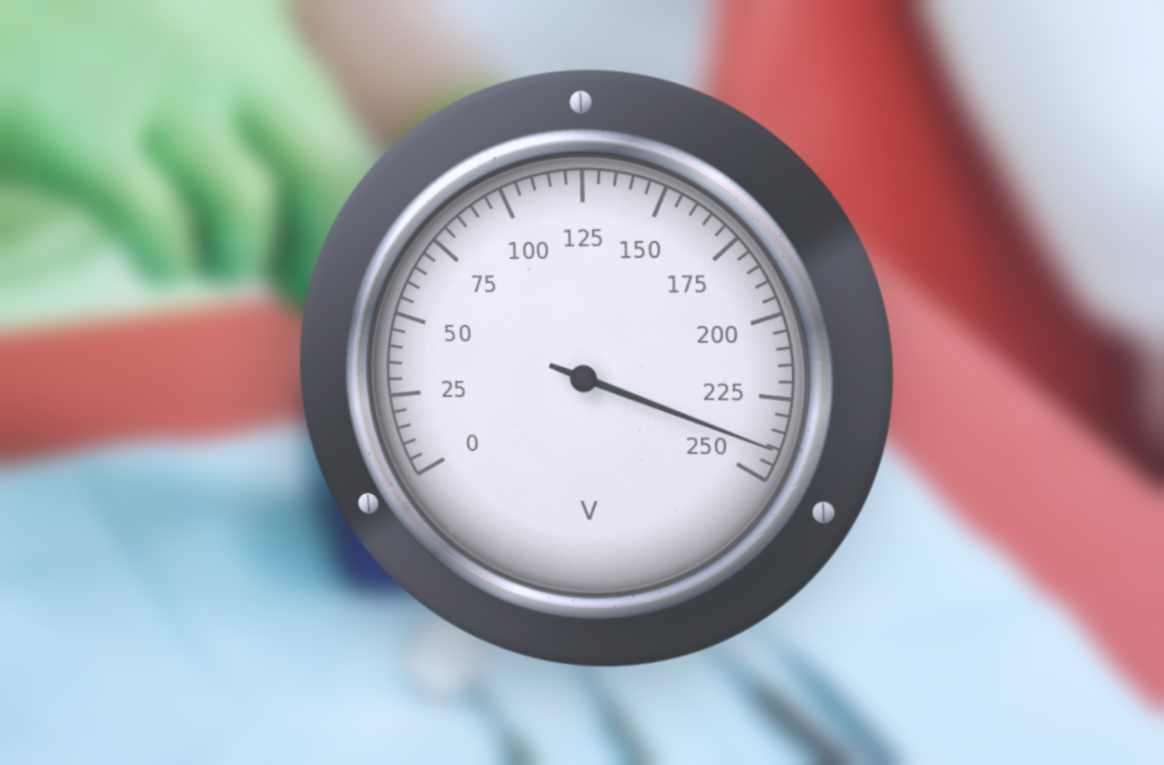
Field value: 240 V
